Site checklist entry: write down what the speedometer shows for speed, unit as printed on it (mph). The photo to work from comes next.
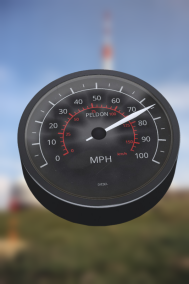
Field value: 75 mph
